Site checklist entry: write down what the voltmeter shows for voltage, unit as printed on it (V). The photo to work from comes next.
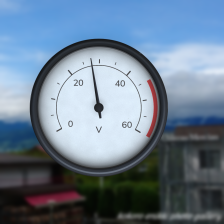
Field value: 27.5 V
